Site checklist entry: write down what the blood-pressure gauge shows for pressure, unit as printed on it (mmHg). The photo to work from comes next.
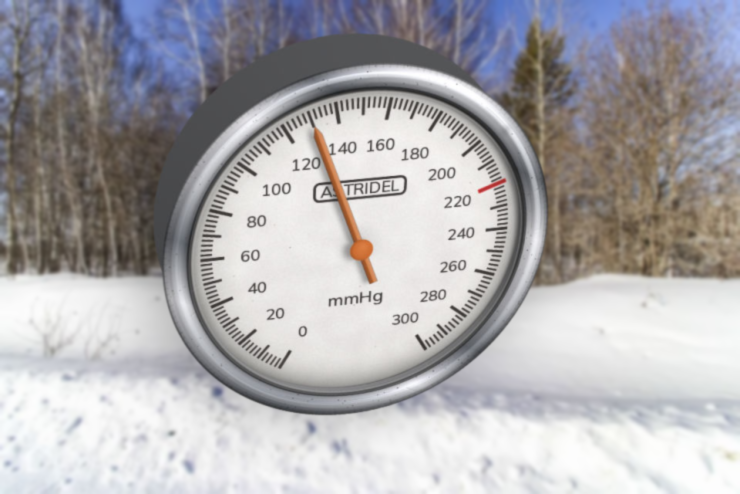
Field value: 130 mmHg
